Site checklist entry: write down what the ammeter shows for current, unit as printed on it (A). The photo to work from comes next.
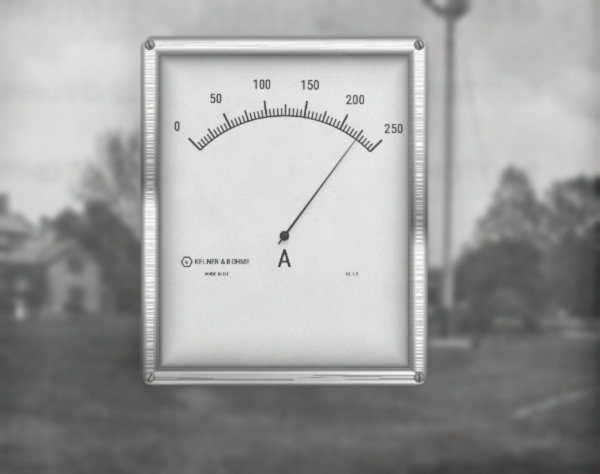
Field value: 225 A
